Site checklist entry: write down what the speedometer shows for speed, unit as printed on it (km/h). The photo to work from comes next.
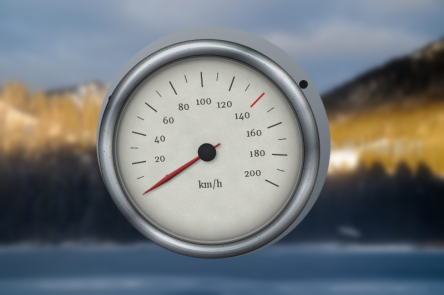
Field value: 0 km/h
